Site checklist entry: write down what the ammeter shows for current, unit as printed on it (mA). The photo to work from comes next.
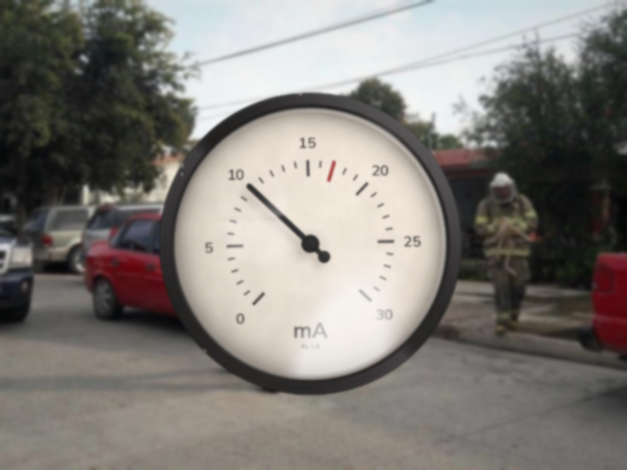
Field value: 10 mA
